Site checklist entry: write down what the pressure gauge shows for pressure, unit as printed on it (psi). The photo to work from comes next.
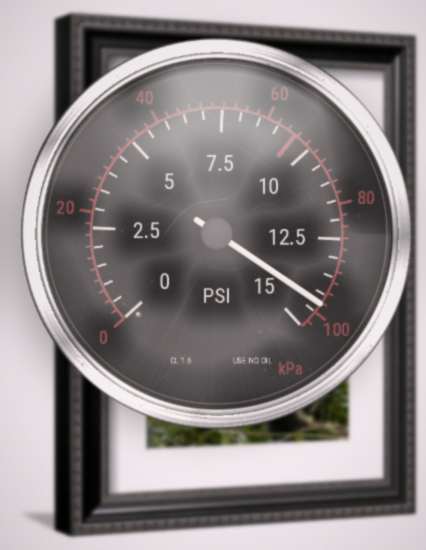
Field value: 14.25 psi
